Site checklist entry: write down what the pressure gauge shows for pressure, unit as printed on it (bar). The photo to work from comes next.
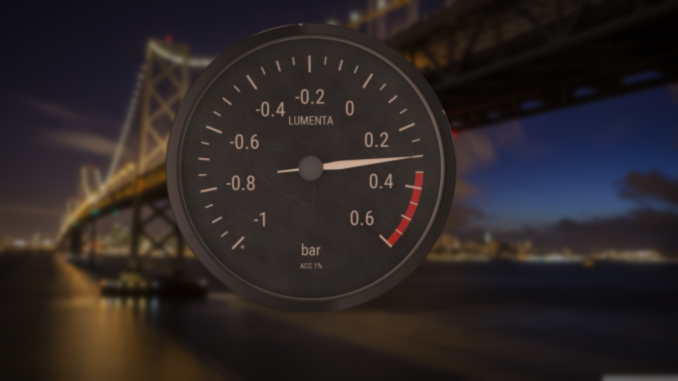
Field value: 0.3 bar
